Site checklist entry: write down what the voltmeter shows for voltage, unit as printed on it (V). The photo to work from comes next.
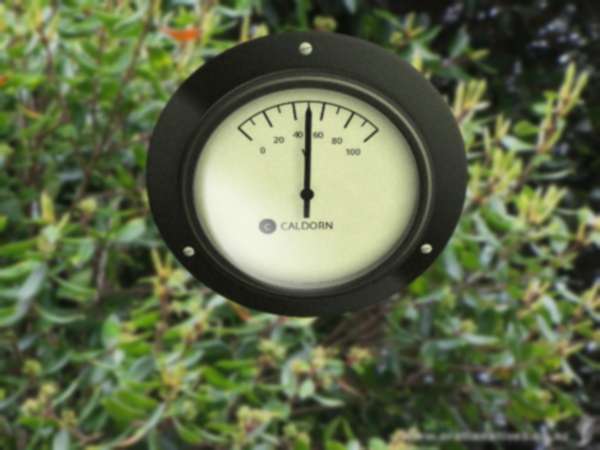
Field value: 50 V
